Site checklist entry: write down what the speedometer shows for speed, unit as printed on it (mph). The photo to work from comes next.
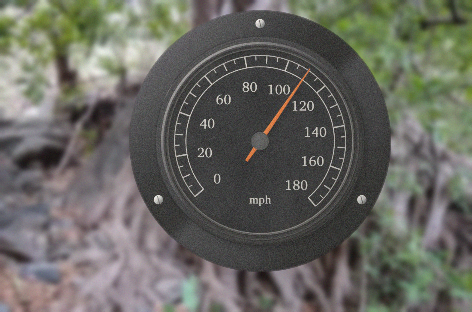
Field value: 110 mph
